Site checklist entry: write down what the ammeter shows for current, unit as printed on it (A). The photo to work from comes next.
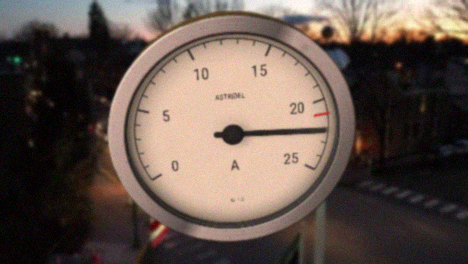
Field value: 22 A
